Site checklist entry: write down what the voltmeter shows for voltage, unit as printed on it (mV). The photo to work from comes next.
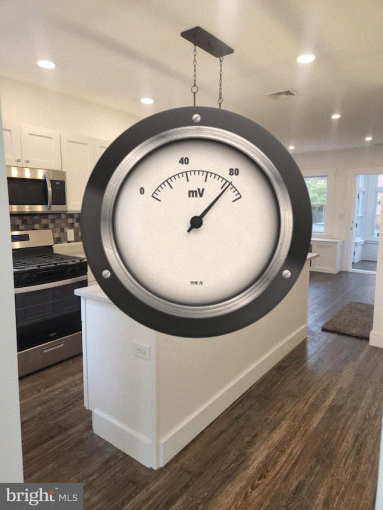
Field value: 84 mV
